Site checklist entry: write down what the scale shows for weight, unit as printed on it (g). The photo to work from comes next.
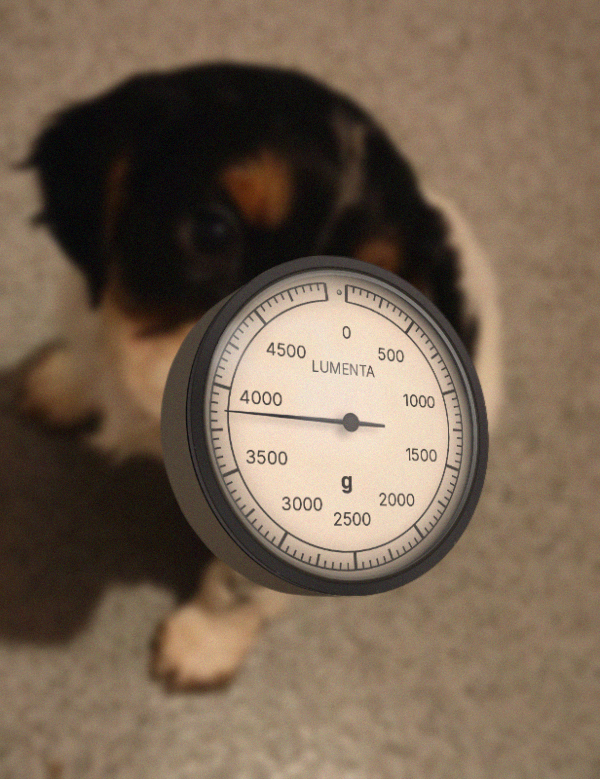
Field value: 3850 g
